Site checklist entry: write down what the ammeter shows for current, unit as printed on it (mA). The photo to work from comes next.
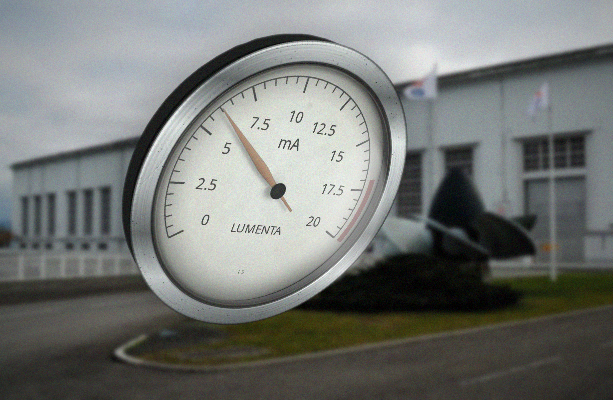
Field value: 6 mA
